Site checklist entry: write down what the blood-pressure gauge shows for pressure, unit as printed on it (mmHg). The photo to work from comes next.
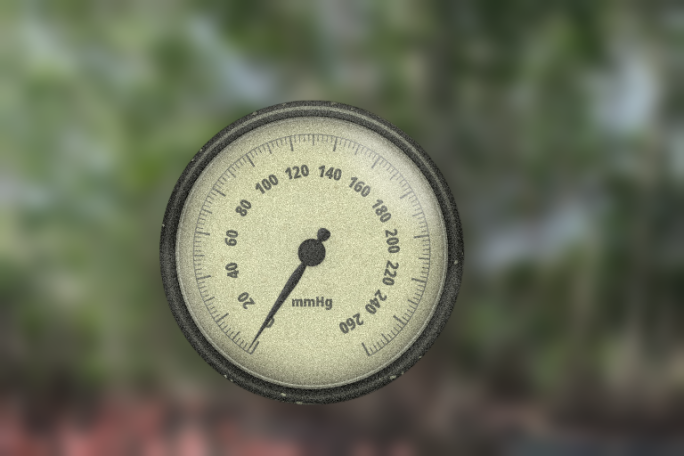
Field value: 2 mmHg
